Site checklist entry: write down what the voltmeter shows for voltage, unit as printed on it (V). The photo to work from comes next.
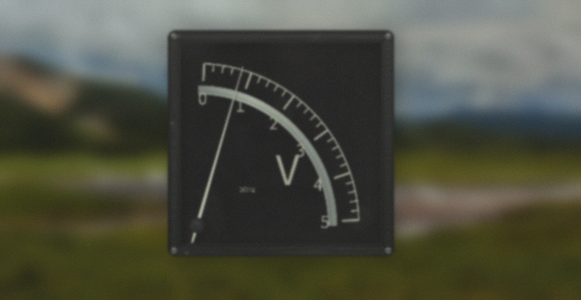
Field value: 0.8 V
